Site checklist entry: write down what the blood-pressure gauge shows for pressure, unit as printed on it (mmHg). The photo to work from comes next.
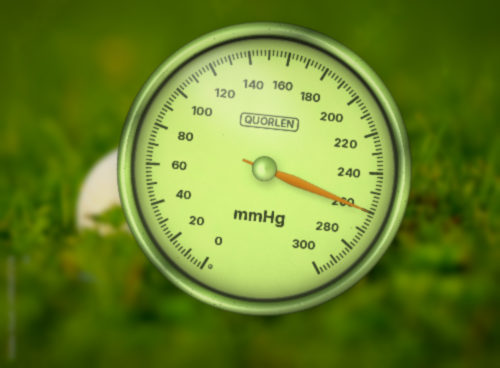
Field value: 260 mmHg
